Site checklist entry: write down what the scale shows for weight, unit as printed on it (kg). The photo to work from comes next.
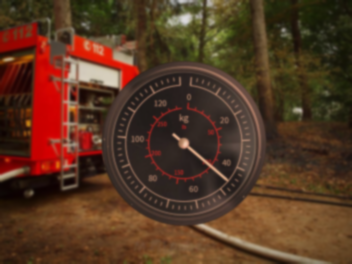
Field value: 46 kg
